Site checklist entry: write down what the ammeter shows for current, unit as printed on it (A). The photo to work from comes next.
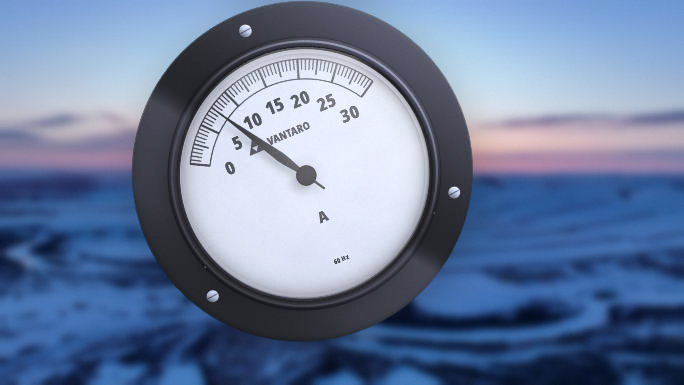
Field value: 7.5 A
